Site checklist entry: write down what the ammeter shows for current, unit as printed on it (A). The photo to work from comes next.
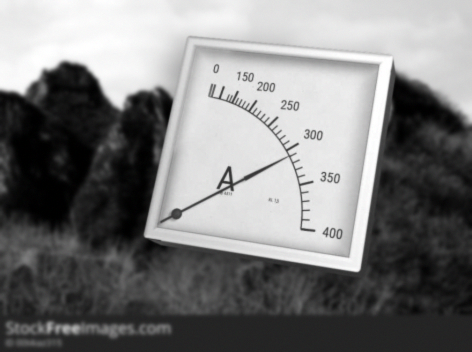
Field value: 310 A
